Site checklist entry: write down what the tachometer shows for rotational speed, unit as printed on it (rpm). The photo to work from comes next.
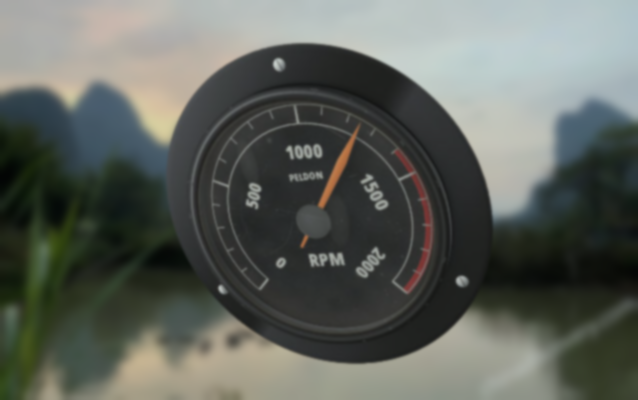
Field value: 1250 rpm
